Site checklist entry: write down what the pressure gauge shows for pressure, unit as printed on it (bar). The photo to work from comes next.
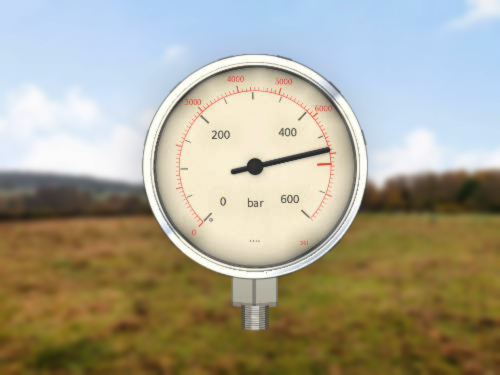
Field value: 475 bar
